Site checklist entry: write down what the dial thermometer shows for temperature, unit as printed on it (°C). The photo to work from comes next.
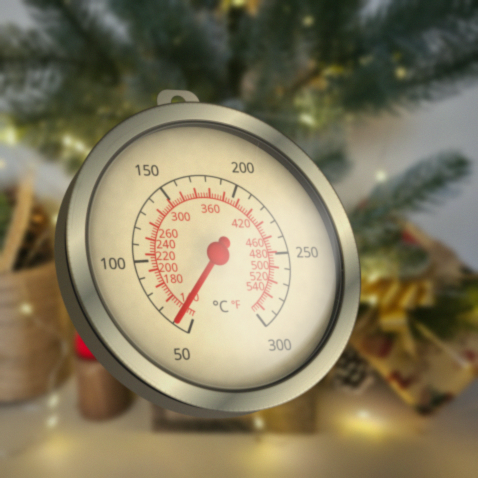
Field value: 60 °C
